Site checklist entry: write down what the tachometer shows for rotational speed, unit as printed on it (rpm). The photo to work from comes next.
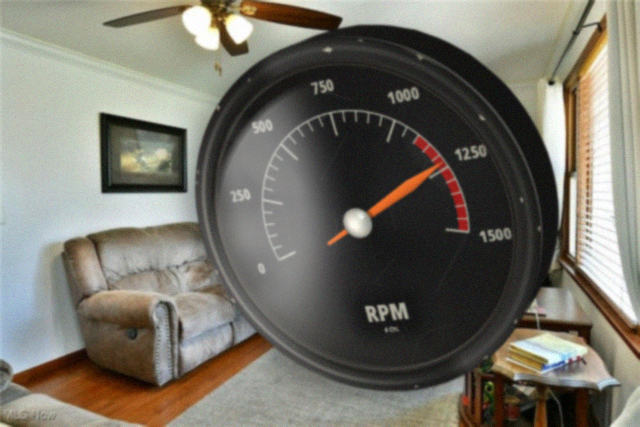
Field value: 1225 rpm
